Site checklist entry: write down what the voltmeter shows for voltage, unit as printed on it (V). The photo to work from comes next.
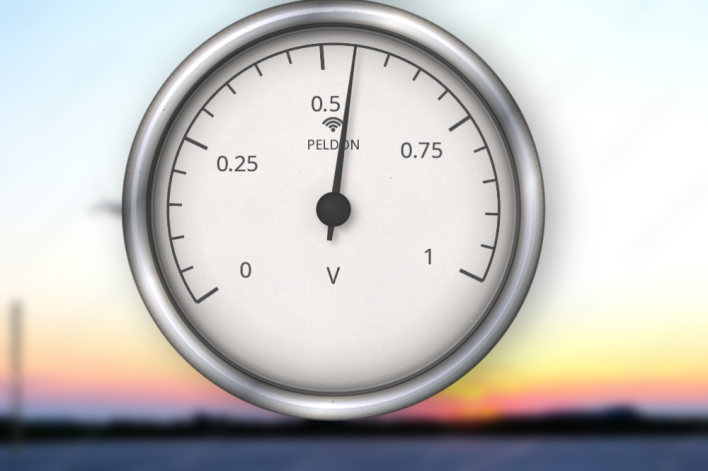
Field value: 0.55 V
